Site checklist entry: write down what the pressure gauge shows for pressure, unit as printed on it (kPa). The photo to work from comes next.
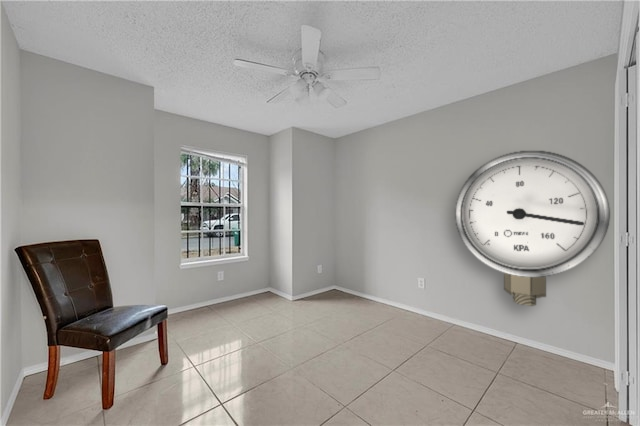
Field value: 140 kPa
